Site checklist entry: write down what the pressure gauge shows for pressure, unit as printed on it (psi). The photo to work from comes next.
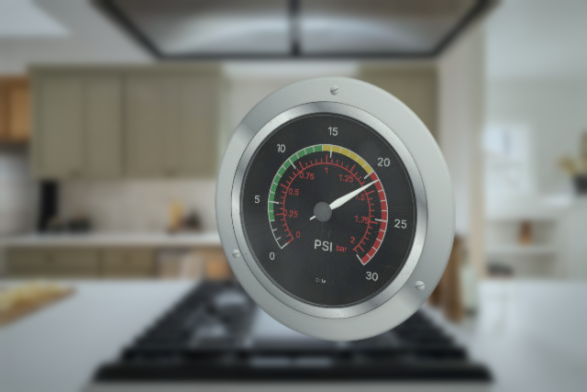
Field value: 21 psi
